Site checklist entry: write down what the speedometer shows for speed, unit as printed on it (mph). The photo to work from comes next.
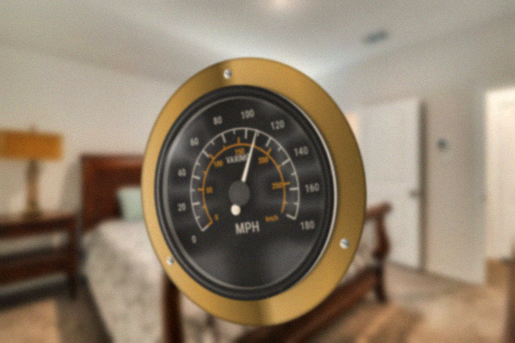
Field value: 110 mph
